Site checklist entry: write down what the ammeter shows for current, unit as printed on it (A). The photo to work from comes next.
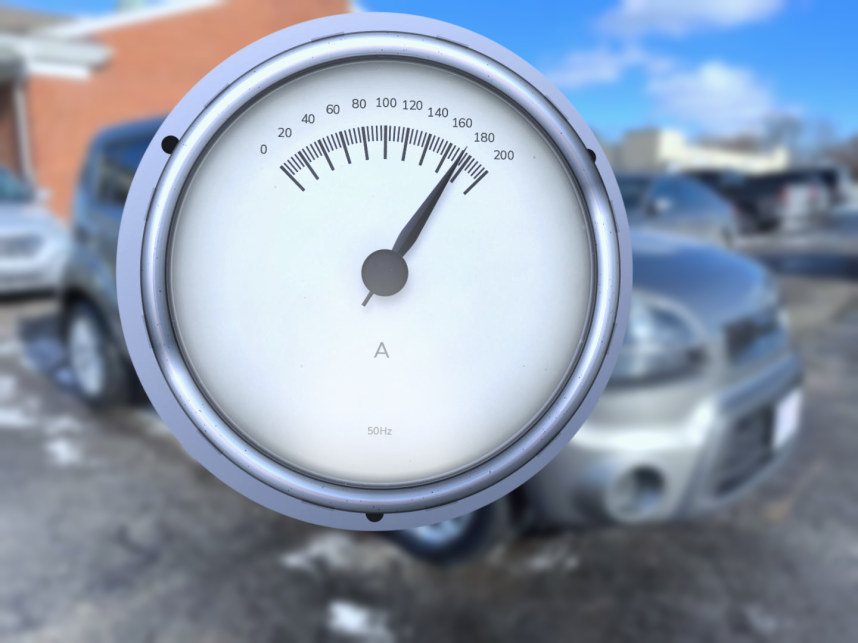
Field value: 172 A
